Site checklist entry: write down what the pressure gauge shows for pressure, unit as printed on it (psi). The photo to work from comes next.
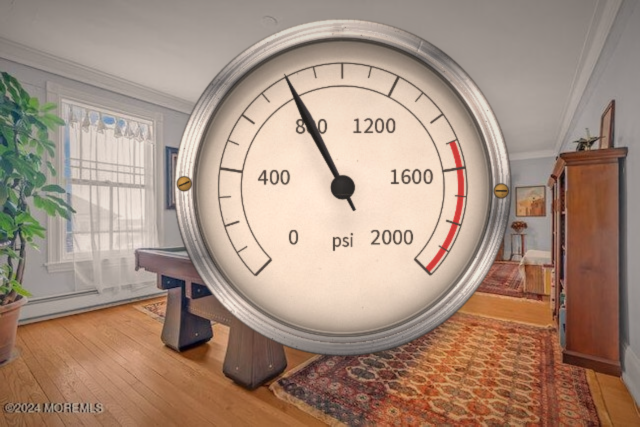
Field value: 800 psi
